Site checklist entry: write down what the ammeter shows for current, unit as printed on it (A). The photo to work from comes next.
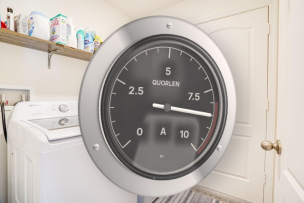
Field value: 8.5 A
